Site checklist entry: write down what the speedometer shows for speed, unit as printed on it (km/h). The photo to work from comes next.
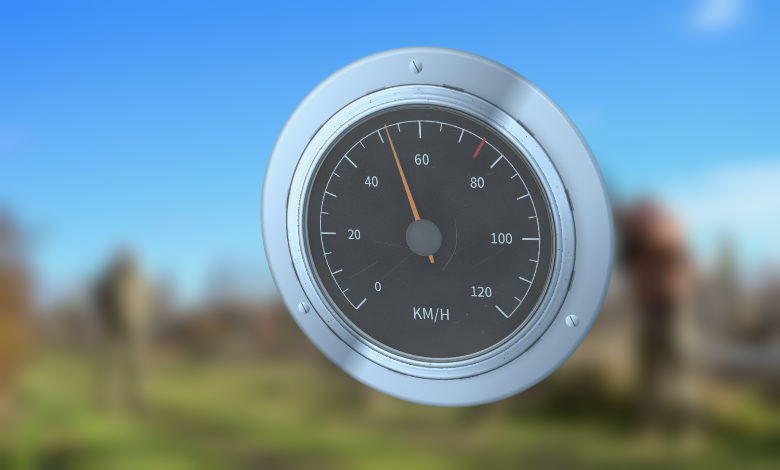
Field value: 52.5 km/h
